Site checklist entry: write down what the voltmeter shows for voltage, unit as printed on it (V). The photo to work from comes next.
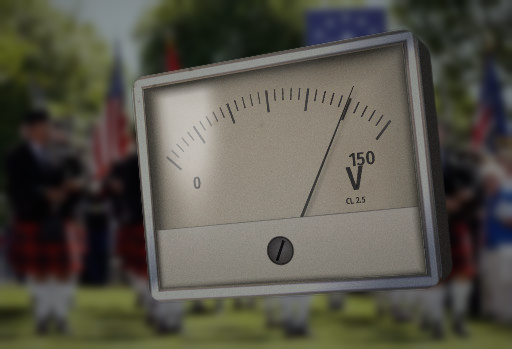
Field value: 125 V
